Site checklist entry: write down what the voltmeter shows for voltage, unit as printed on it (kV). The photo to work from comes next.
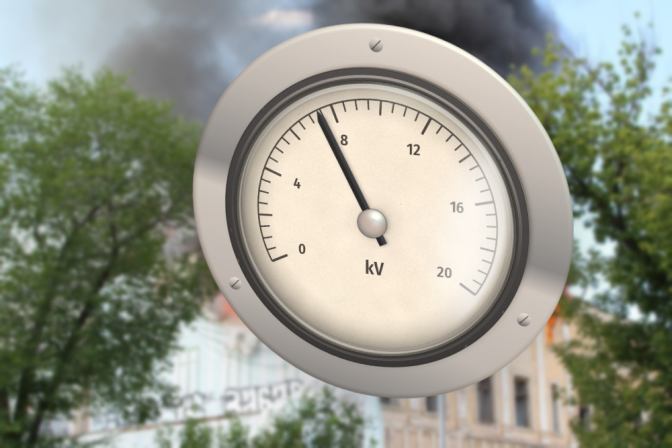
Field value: 7.5 kV
